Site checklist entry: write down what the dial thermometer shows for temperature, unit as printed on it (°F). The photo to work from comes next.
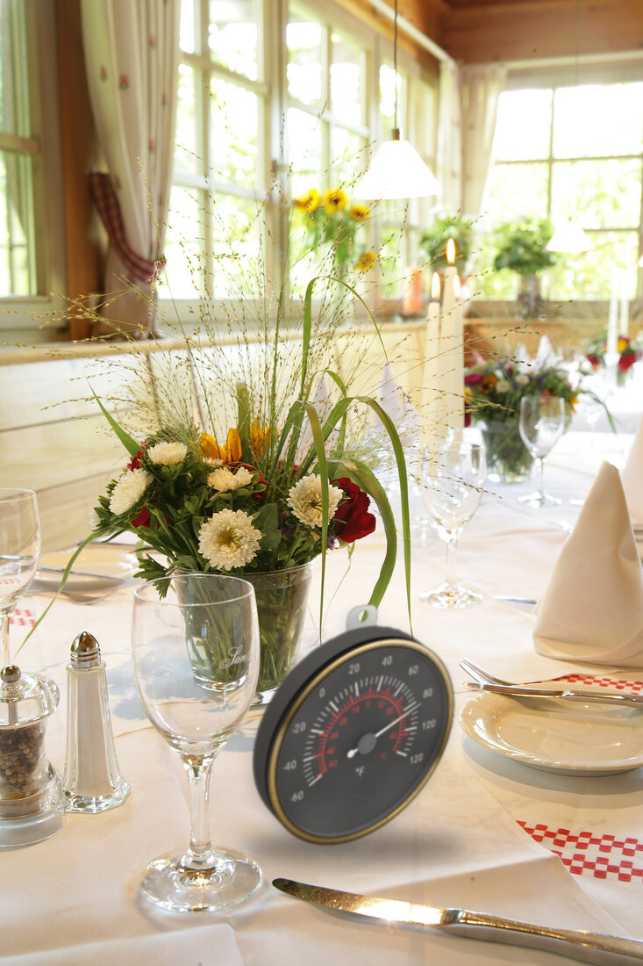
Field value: 80 °F
